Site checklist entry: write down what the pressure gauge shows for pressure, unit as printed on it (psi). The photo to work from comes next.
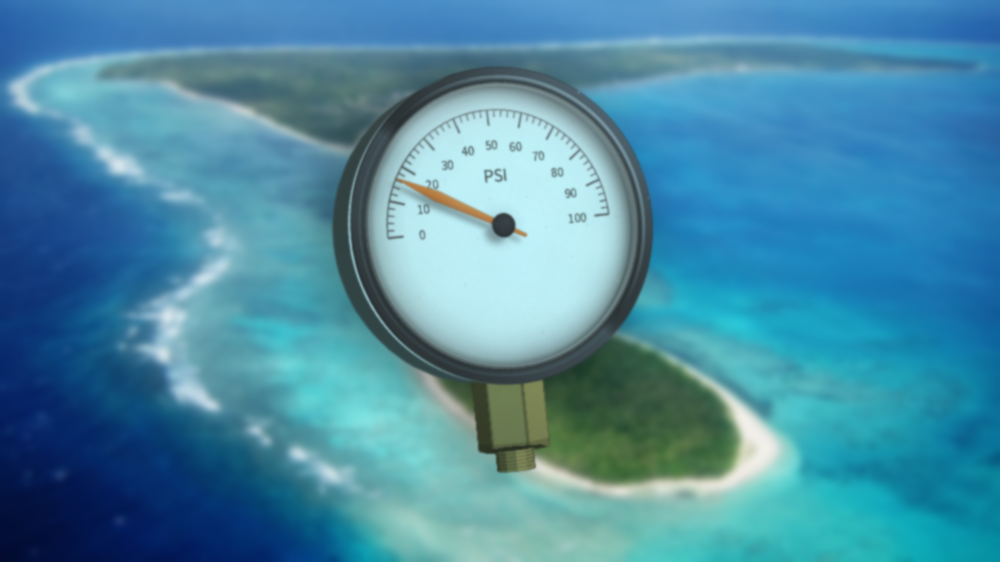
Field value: 16 psi
